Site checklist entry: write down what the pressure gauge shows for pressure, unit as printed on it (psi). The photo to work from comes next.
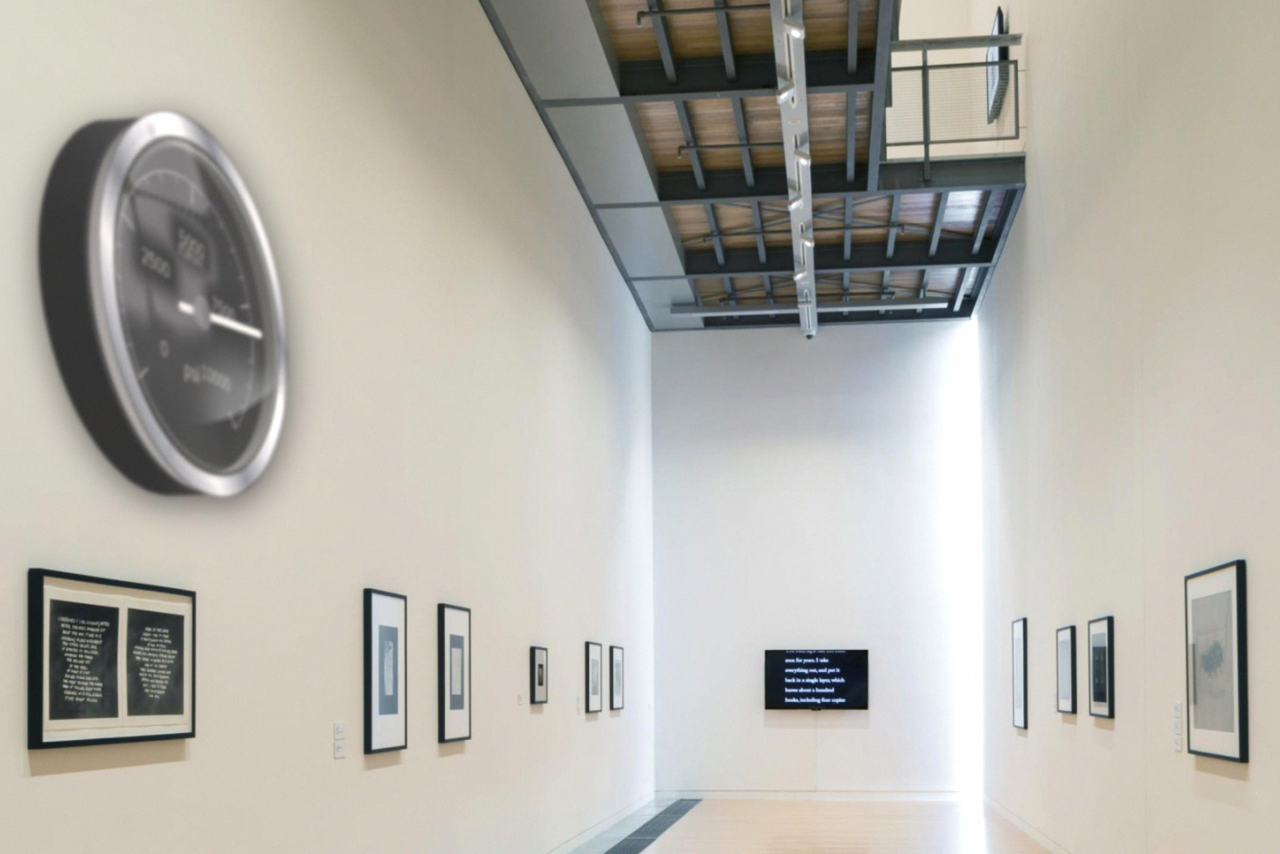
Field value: 8000 psi
